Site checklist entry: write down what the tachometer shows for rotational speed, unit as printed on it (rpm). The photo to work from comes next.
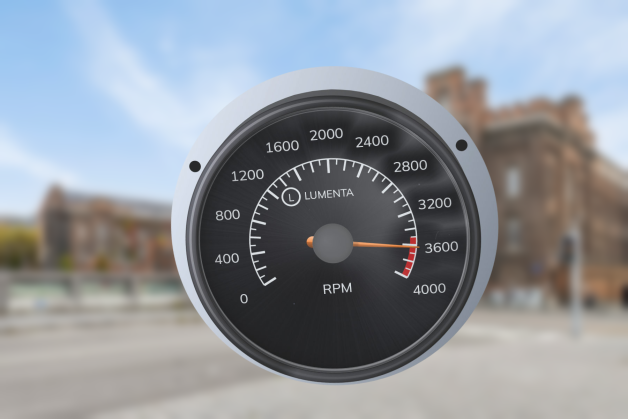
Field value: 3600 rpm
